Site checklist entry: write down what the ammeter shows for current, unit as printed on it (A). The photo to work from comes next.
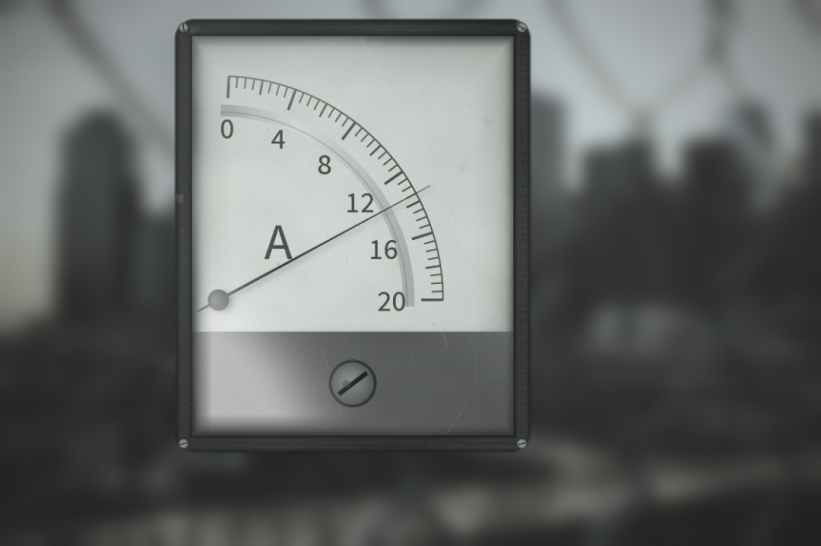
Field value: 13.5 A
